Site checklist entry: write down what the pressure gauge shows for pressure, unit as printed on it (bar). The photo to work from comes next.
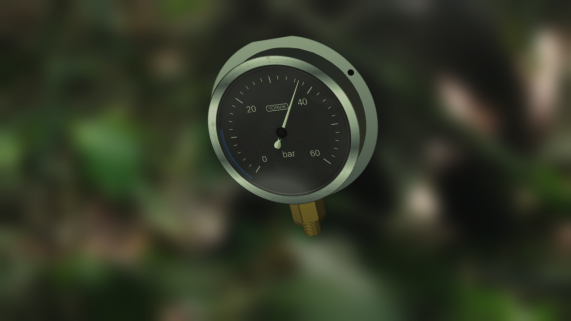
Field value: 37 bar
